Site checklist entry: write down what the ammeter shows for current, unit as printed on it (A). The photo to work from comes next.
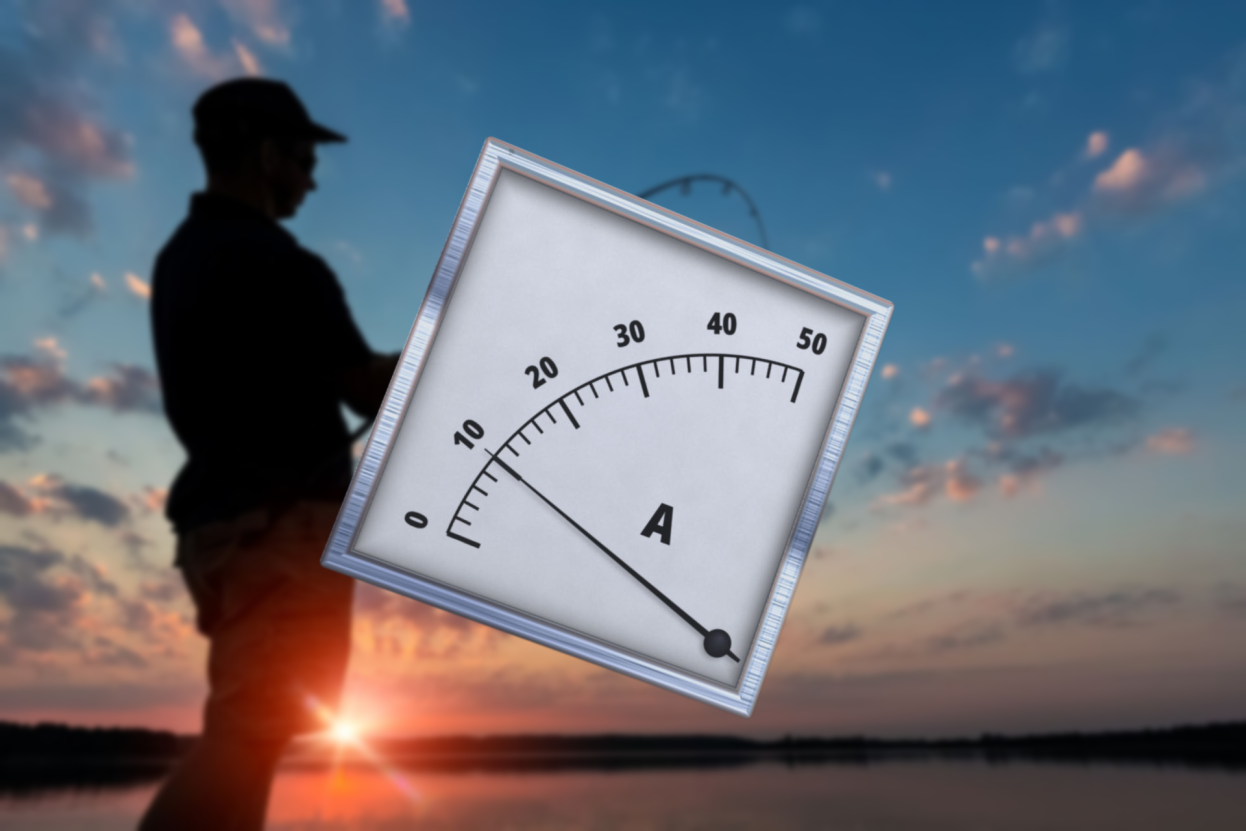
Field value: 10 A
